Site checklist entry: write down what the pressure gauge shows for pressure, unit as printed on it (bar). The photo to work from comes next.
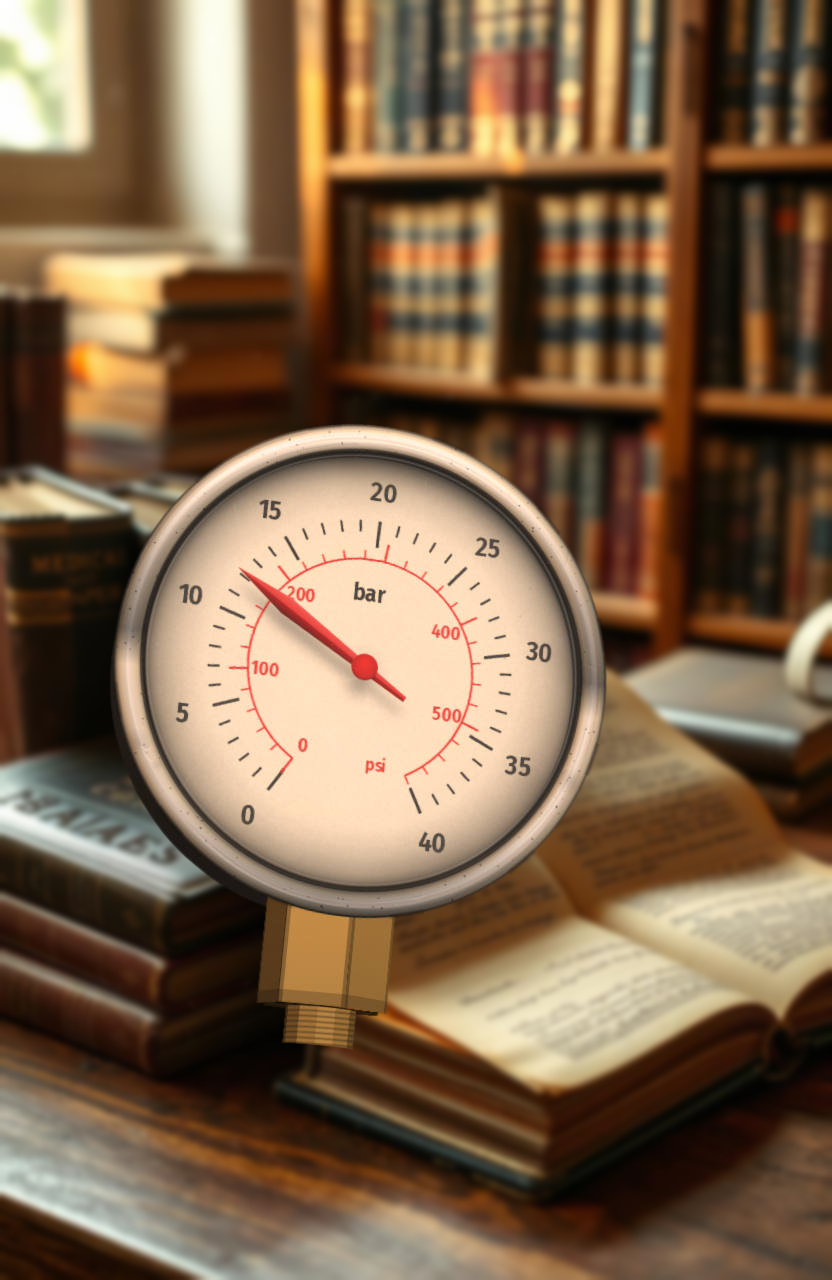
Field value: 12 bar
